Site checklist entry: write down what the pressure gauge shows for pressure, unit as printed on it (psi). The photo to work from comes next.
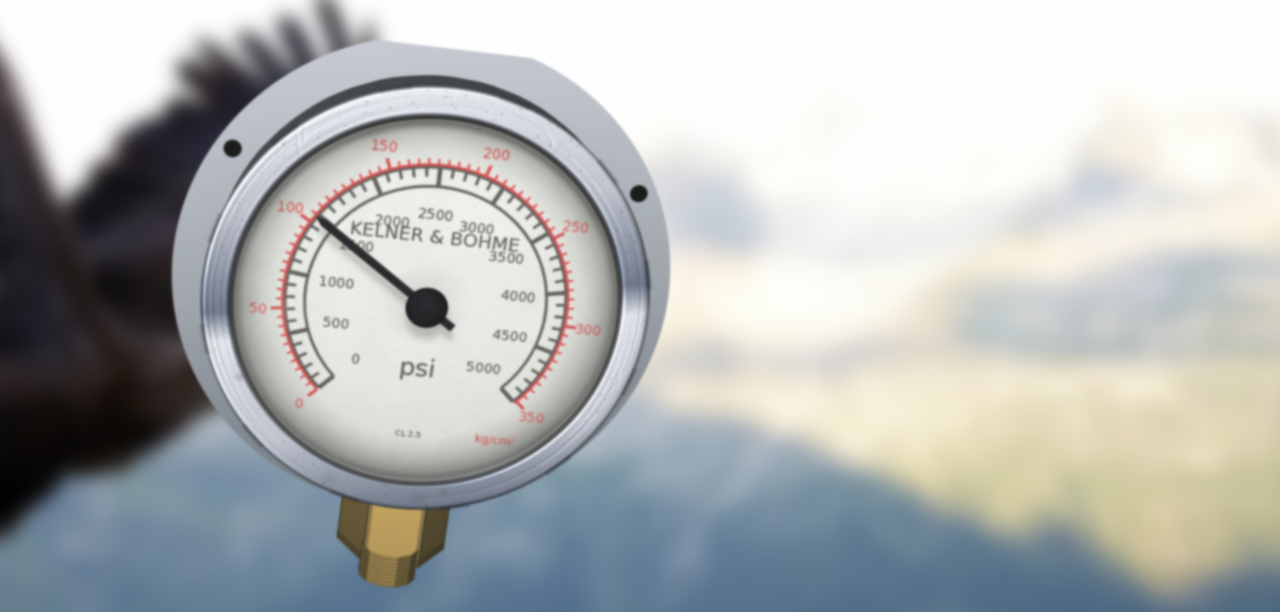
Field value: 1500 psi
